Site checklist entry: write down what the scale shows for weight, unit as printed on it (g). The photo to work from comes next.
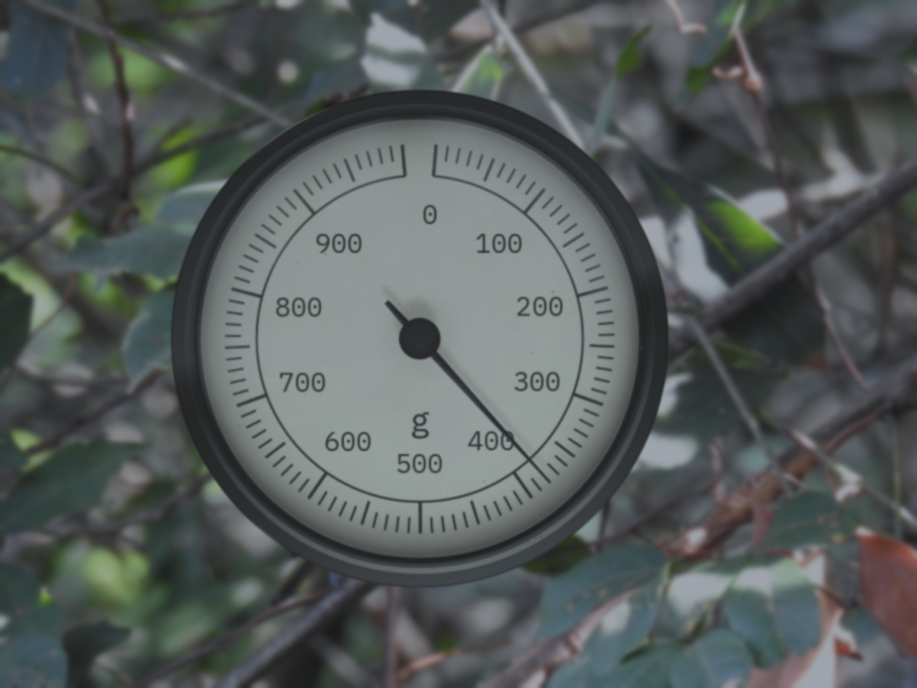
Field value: 380 g
